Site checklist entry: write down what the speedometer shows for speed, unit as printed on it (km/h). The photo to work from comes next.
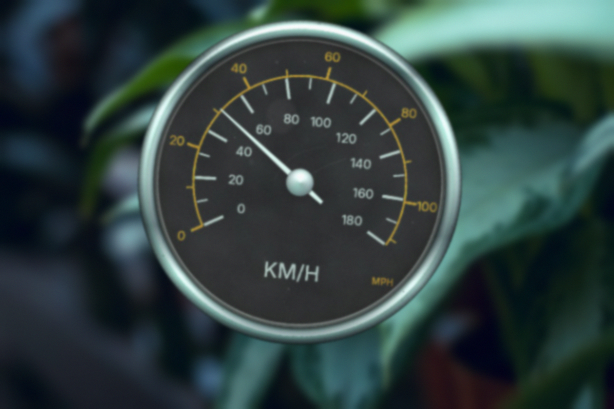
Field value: 50 km/h
